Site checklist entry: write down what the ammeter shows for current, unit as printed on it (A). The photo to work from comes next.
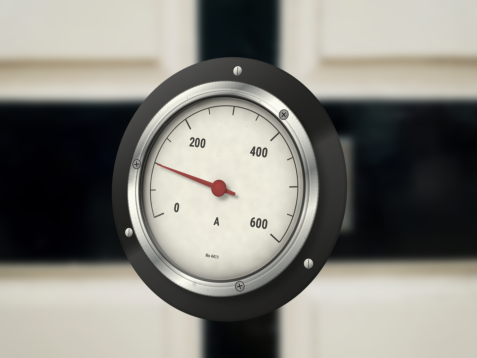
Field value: 100 A
